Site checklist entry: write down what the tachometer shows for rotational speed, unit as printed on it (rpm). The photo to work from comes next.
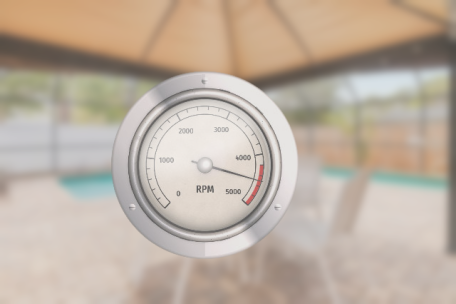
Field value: 4500 rpm
